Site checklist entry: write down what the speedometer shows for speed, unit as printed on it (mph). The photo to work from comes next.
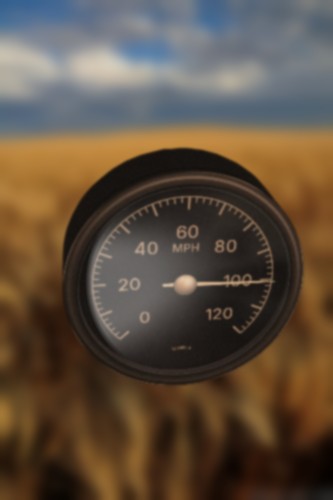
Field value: 100 mph
